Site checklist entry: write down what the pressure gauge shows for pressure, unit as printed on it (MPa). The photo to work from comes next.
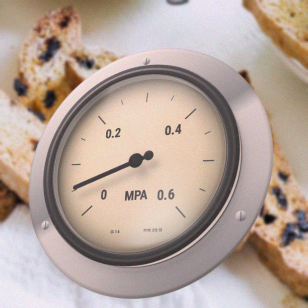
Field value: 0.05 MPa
